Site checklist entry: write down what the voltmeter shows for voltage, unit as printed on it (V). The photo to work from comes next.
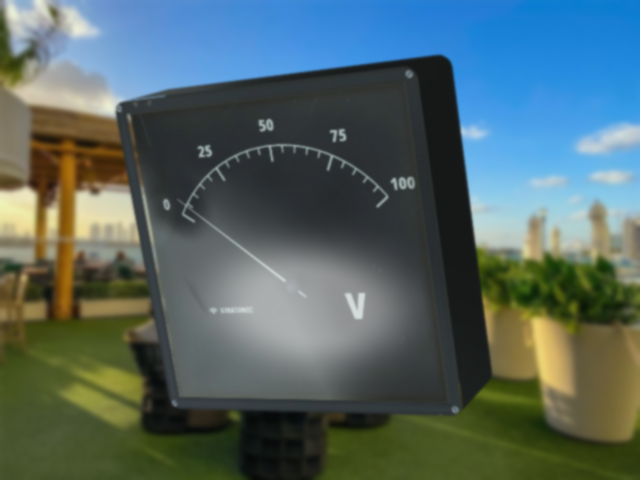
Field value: 5 V
